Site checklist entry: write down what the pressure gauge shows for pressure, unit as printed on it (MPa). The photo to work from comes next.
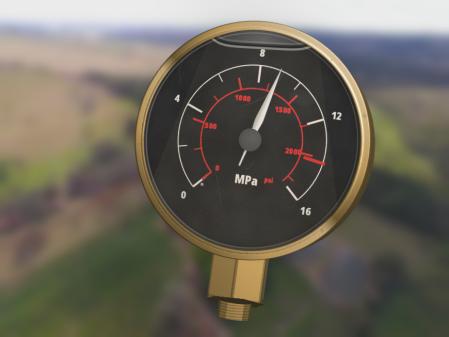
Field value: 9 MPa
